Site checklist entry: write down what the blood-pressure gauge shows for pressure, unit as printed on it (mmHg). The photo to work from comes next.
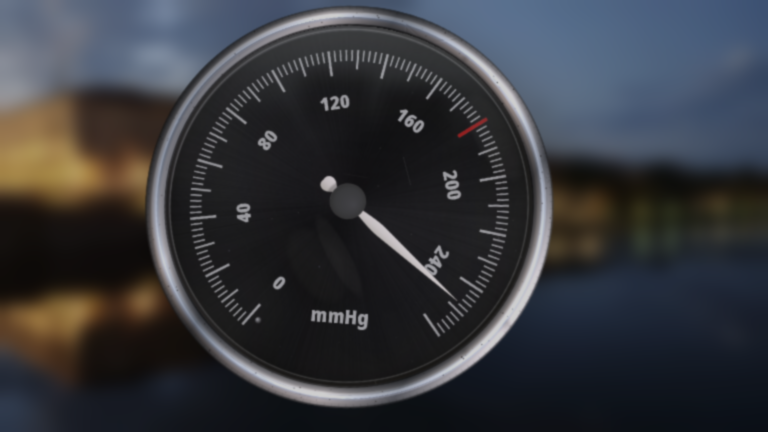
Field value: 248 mmHg
